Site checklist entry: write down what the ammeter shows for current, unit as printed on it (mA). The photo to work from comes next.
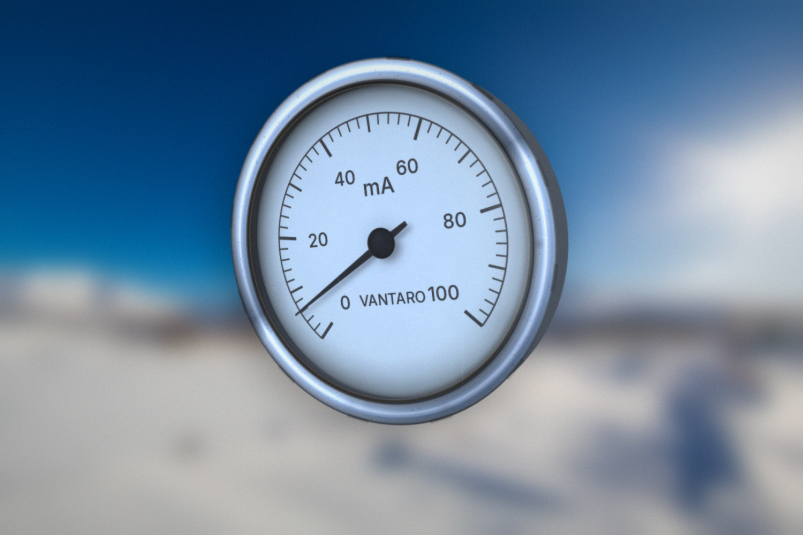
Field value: 6 mA
